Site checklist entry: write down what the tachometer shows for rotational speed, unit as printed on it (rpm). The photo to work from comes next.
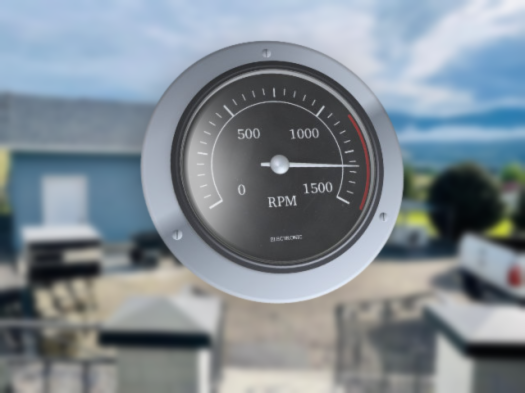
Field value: 1325 rpm
